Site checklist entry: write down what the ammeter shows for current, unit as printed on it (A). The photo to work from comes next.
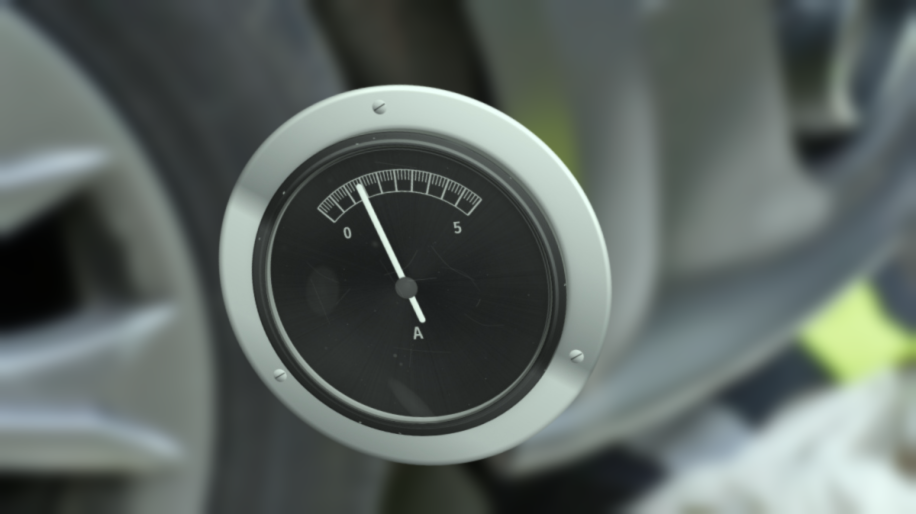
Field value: 1.5 A
